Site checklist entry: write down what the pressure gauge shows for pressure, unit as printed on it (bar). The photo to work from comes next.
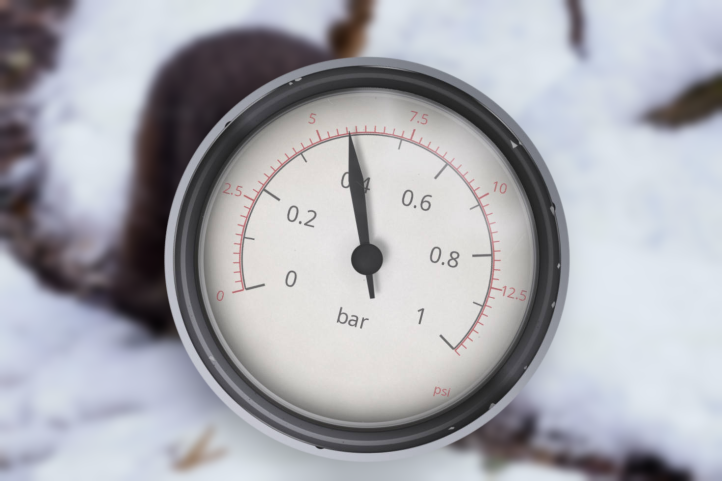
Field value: 0.4 bar
